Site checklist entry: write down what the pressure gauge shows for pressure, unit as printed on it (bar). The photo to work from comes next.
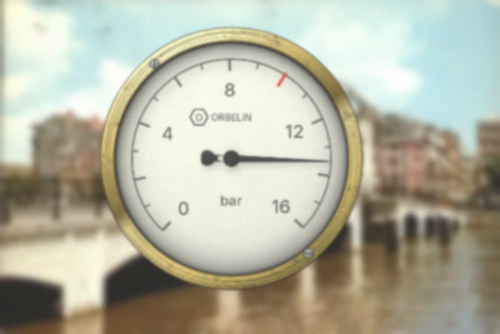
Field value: 13.5 bar
